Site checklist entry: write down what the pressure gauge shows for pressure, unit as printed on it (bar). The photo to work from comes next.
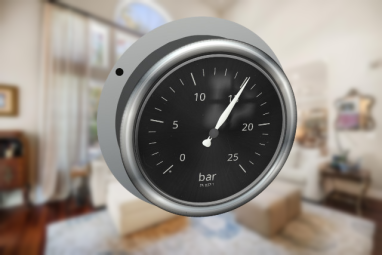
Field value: 15 bar
